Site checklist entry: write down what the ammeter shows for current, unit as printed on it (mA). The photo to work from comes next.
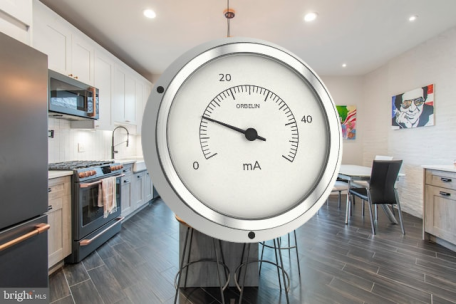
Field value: 10 mA
